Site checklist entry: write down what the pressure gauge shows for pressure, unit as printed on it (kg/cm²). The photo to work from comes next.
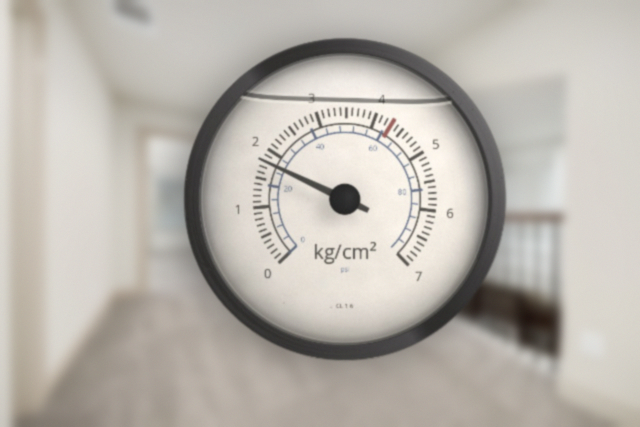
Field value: 1.8 kg/cm²
